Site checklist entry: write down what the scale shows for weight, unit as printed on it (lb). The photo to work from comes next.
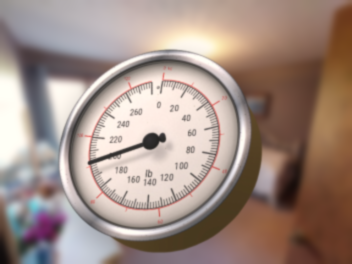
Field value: 200 lb
